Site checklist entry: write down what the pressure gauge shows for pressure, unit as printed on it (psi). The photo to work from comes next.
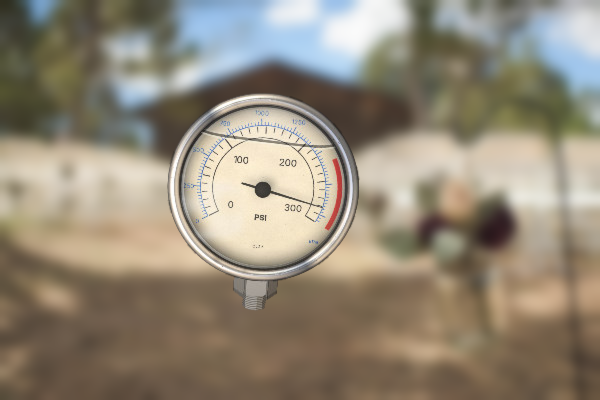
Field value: 280 psi
